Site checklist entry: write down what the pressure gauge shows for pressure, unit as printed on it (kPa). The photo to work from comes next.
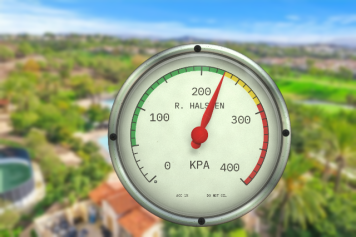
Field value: 230 kPa
